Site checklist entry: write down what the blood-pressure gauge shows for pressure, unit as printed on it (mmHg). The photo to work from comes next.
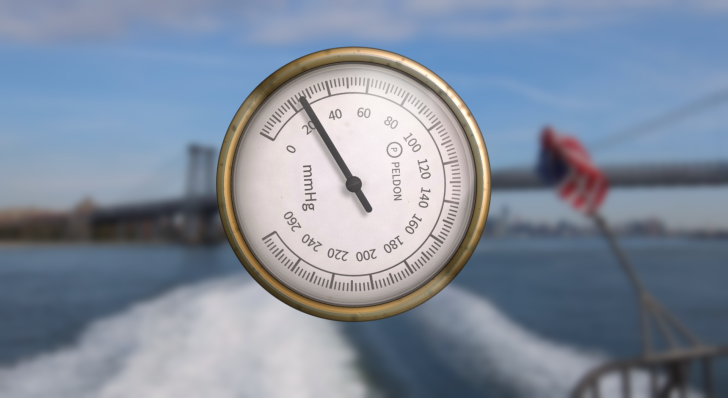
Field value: 26 mmHg
